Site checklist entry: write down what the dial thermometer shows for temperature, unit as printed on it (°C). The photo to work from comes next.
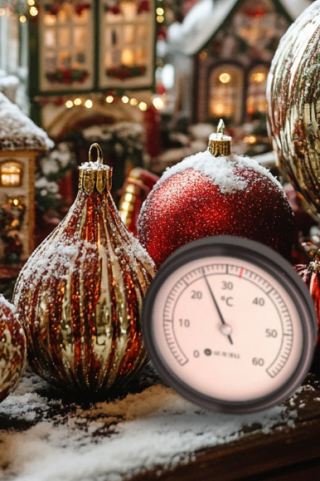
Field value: 25 °C
